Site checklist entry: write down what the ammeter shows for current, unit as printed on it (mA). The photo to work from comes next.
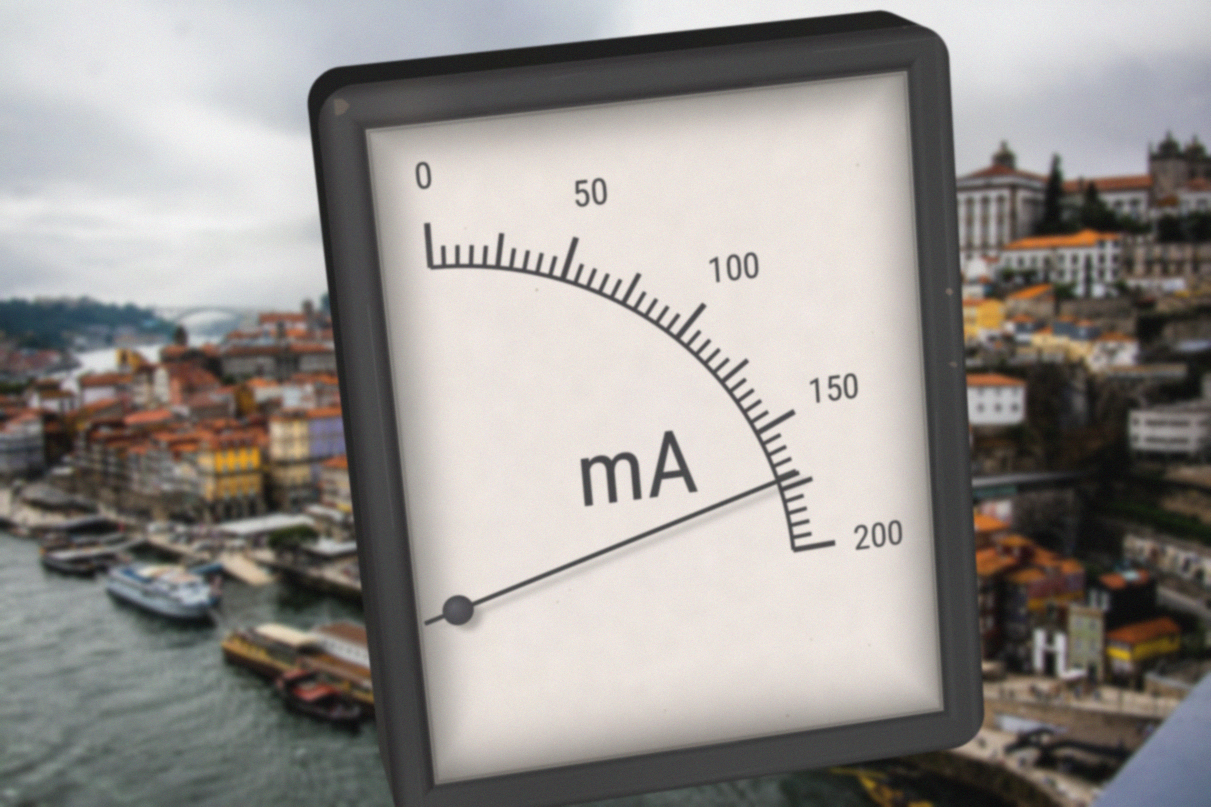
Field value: 170 mA
